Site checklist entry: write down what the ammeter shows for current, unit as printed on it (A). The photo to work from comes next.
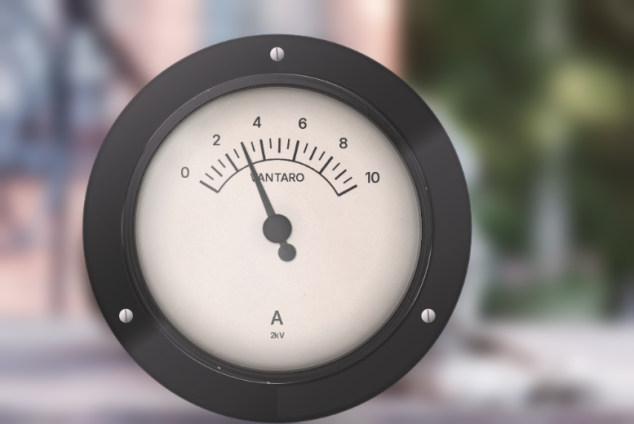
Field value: 3 A
